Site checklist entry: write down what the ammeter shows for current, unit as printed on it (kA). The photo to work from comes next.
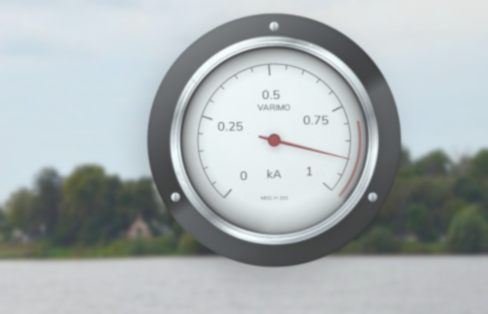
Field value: 0.9 kA
